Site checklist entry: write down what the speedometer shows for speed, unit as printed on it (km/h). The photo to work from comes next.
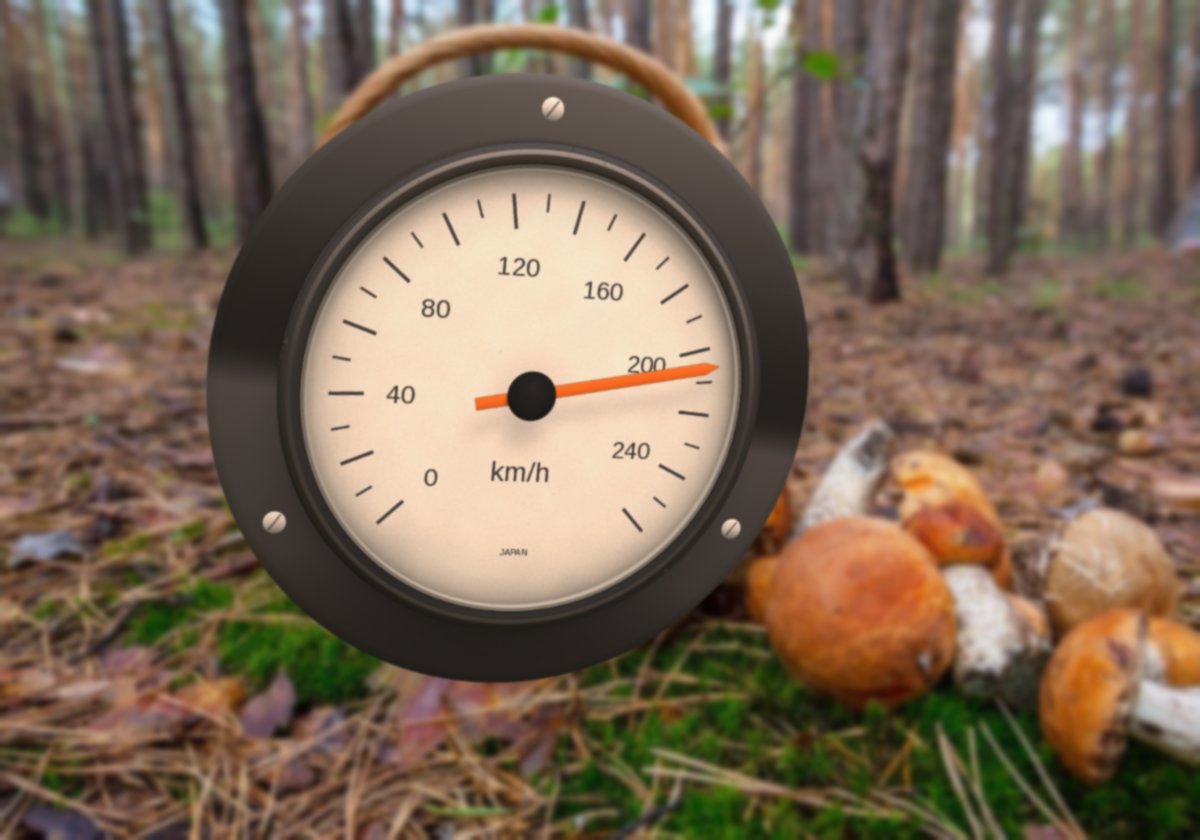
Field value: 205 km/h
